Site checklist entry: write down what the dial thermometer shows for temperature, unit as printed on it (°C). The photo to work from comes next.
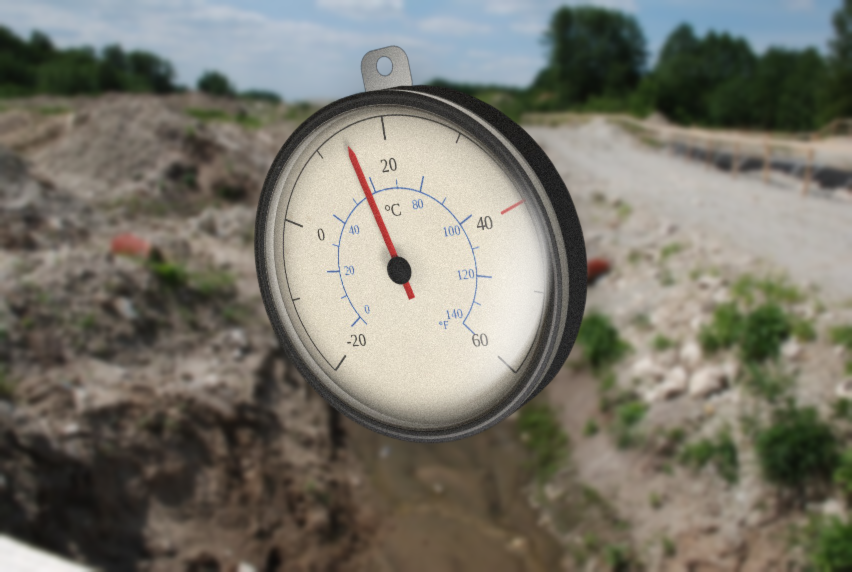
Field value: 15 °C
